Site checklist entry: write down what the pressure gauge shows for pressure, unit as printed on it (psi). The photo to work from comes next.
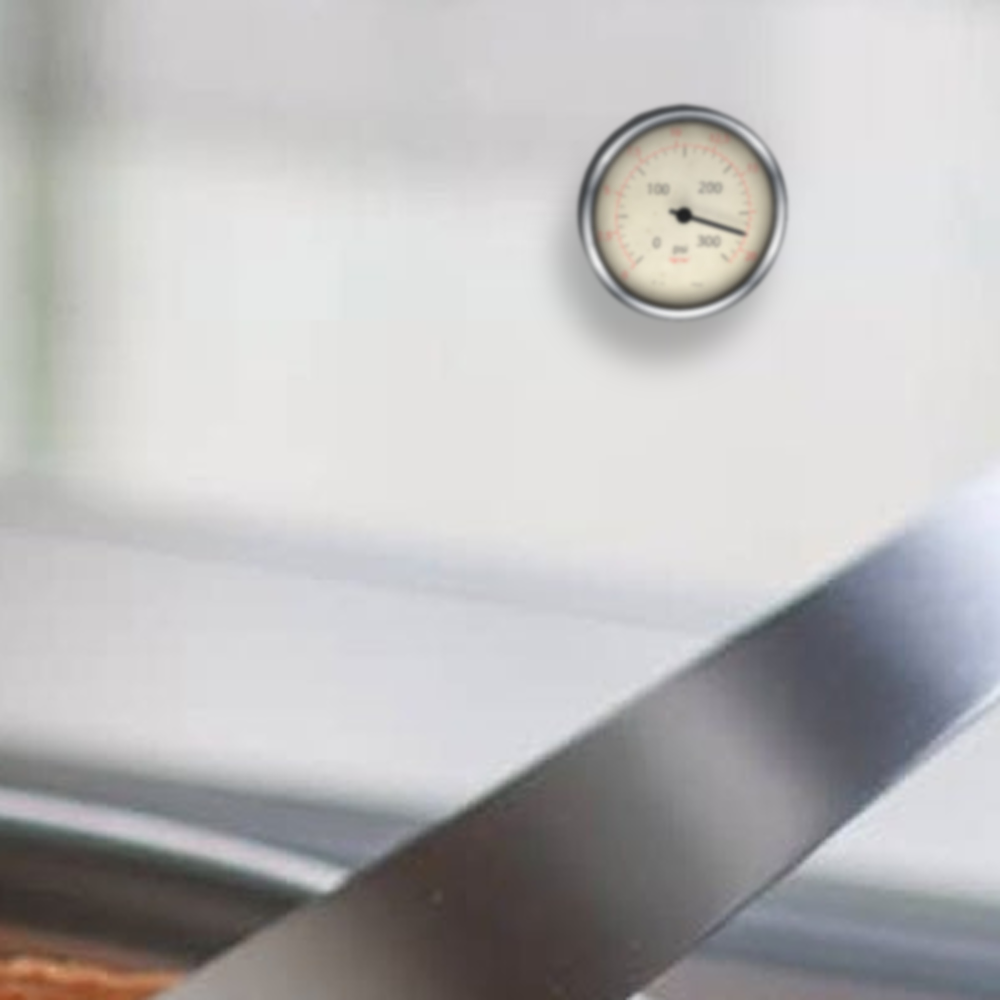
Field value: 270 psi
